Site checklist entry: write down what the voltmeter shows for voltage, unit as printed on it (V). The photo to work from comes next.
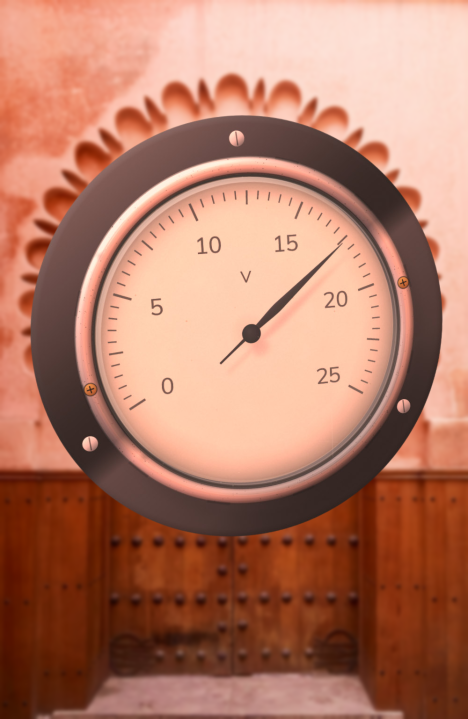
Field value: 17.5 V
